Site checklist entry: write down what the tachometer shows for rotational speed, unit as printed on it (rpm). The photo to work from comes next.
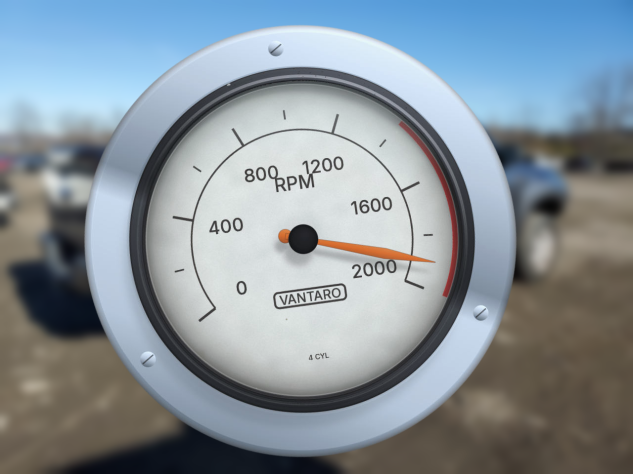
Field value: 1900 rpm
